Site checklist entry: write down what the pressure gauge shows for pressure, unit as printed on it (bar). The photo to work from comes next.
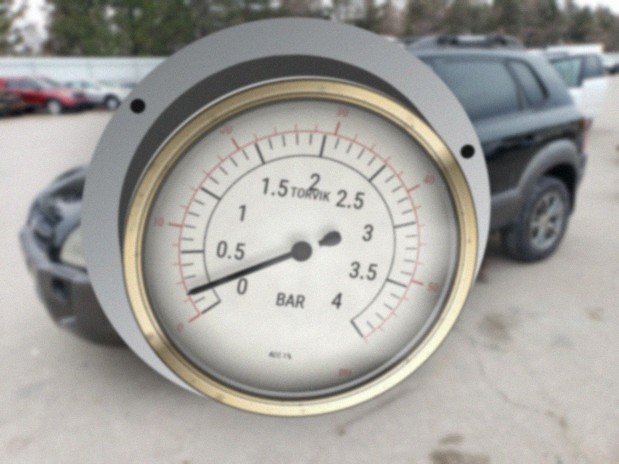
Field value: 0.2 bar
